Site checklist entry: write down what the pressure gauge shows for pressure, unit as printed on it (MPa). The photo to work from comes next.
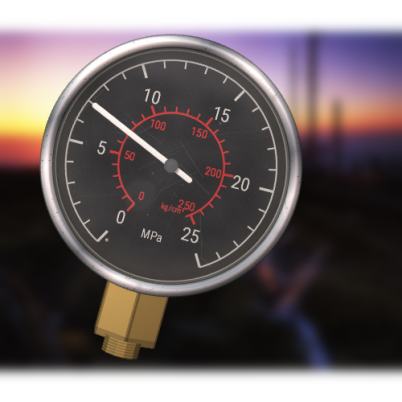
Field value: 7 MPa
